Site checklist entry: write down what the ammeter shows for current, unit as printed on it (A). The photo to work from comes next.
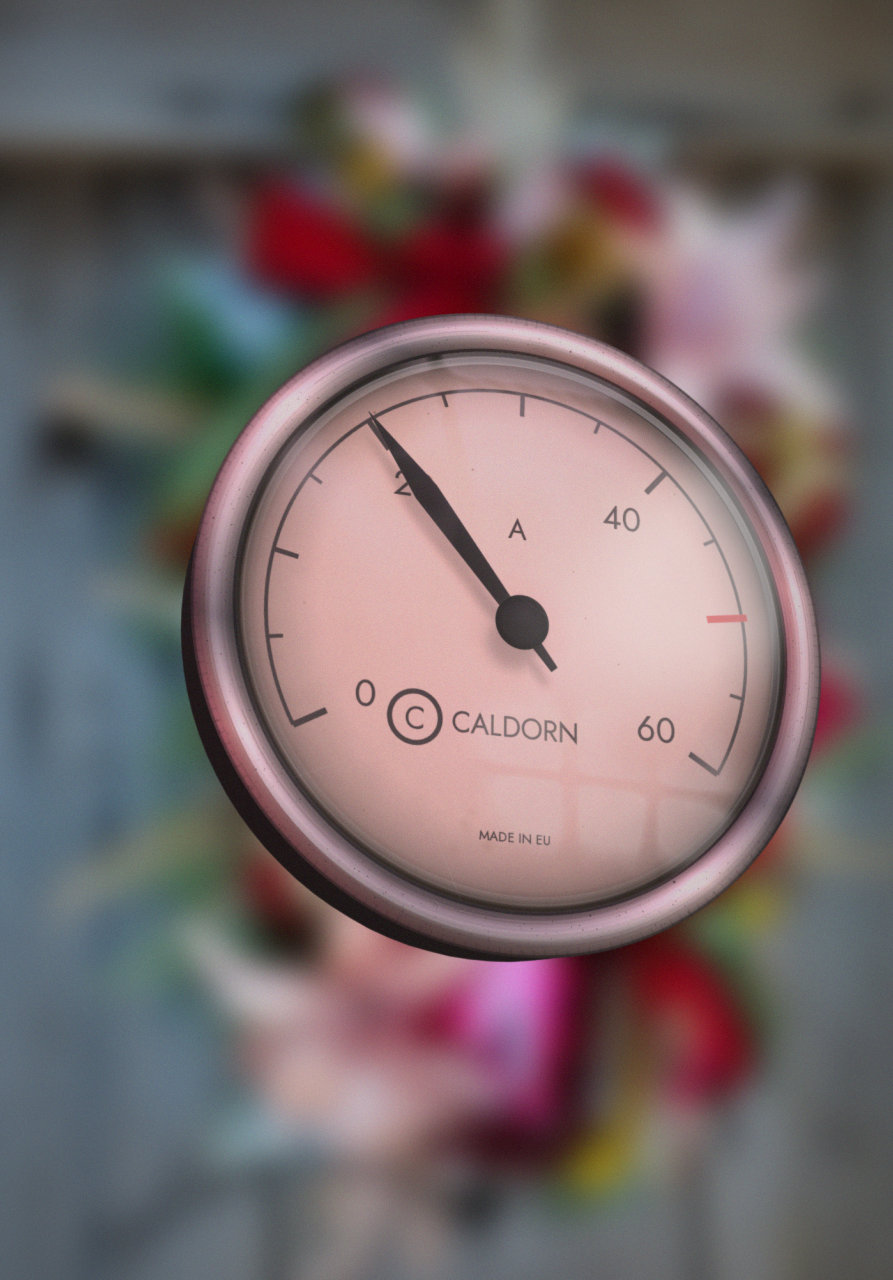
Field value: 20 A
